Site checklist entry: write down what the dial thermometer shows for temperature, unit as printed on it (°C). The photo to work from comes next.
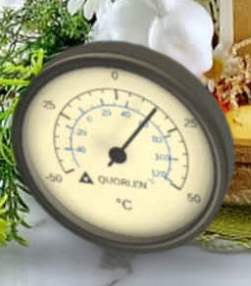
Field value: 15 °C
